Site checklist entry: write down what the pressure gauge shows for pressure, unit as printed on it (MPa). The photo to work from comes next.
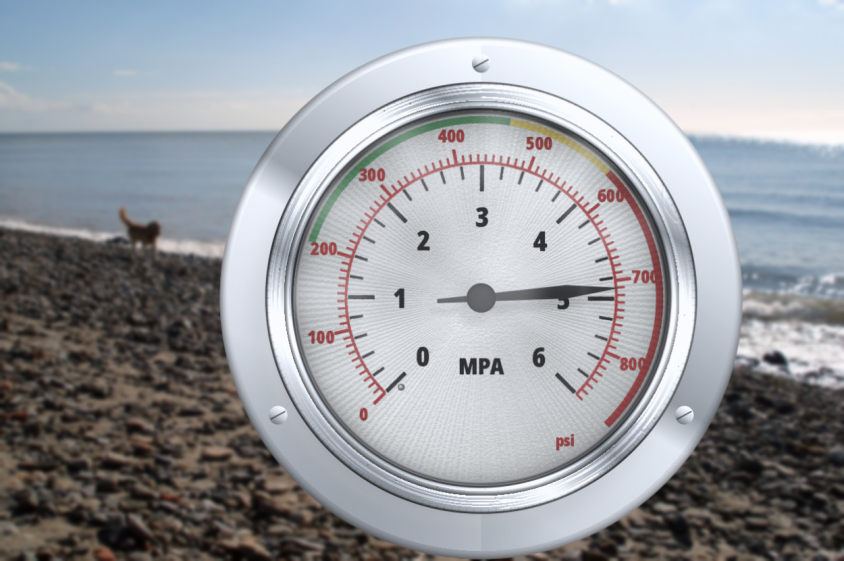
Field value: 4.9 MPa
